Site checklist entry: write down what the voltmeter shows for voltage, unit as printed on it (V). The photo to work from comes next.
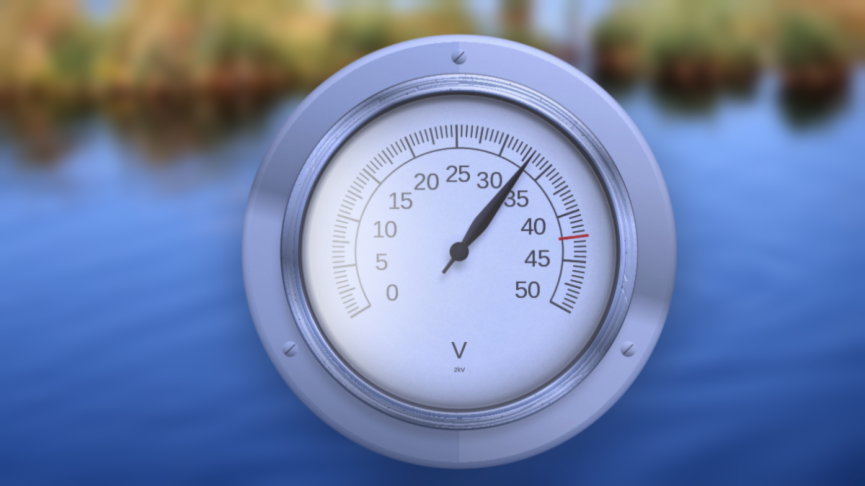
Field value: 33 V
